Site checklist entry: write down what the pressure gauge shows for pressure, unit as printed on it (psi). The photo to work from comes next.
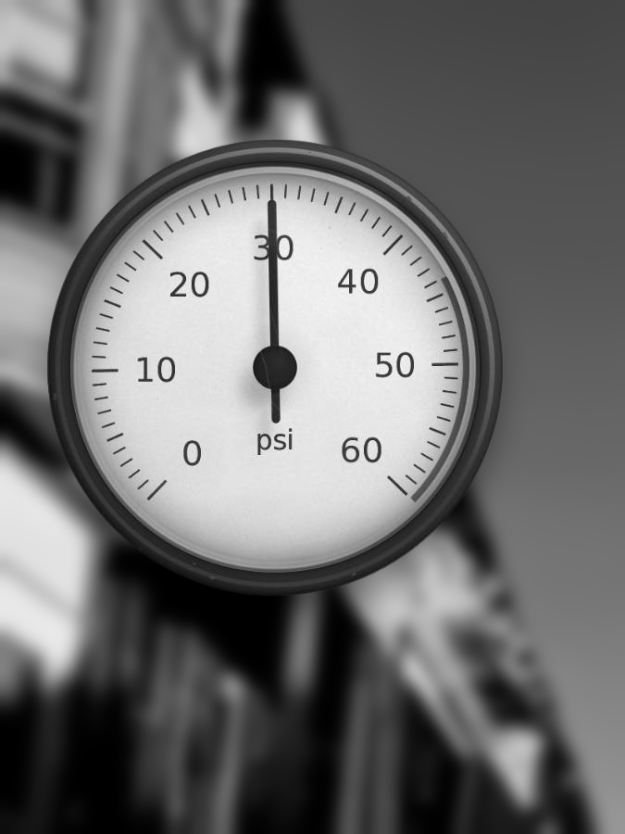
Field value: 30 psi
